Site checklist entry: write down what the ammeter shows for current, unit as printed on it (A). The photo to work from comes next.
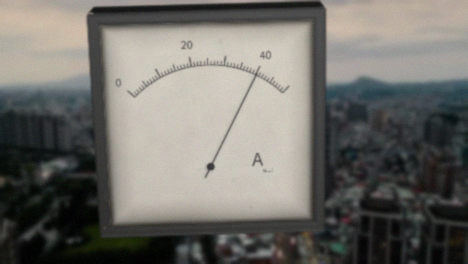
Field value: 40 A
